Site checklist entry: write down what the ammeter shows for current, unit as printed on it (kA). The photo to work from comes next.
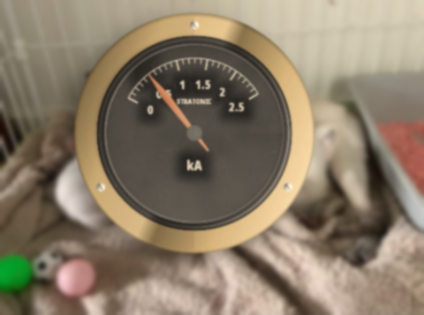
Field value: 0.5 kA
